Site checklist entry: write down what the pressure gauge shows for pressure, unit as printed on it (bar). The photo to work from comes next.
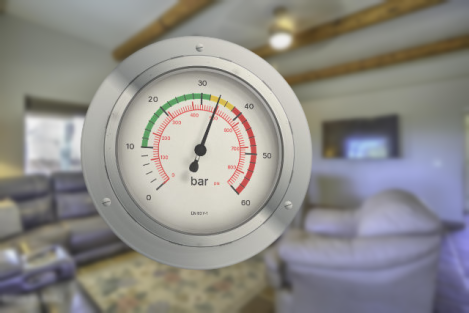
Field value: 34 bar
